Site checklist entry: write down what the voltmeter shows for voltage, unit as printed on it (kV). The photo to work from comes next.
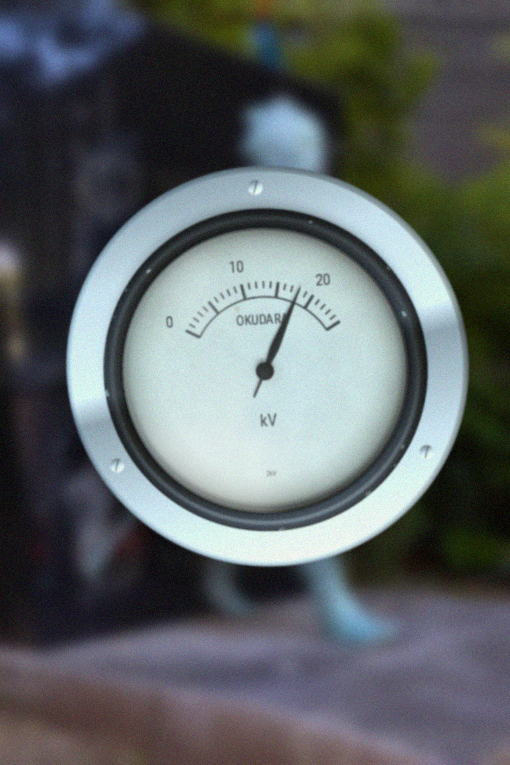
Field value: 18 kV
